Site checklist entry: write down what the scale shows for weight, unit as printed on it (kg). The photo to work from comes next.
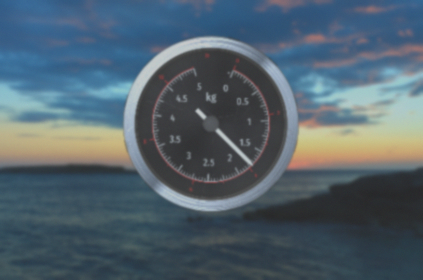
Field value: 1.75 kg
